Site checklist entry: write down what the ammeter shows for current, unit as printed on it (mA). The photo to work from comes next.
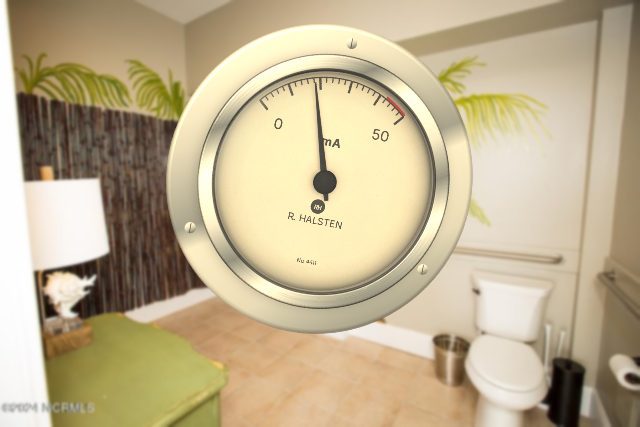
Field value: 18 mA
